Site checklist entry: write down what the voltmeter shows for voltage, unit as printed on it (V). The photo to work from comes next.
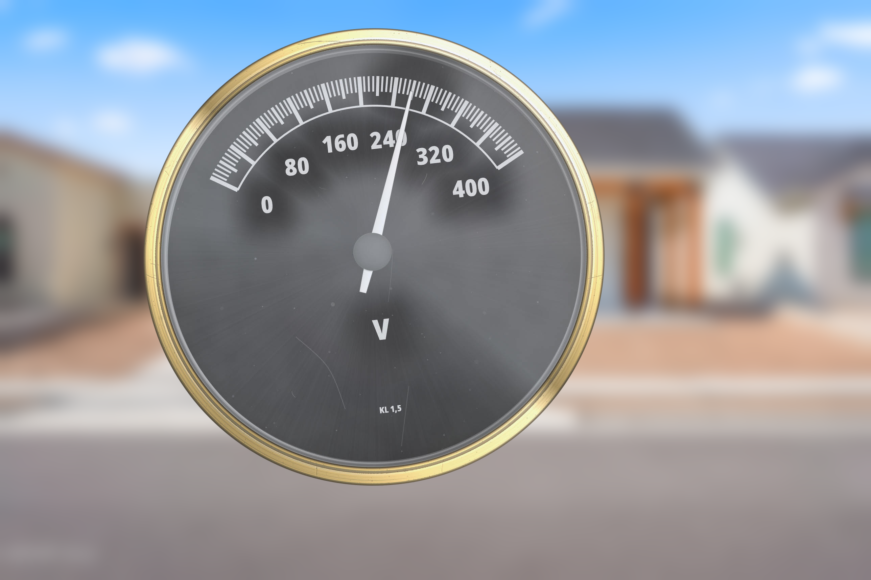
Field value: 260 V
